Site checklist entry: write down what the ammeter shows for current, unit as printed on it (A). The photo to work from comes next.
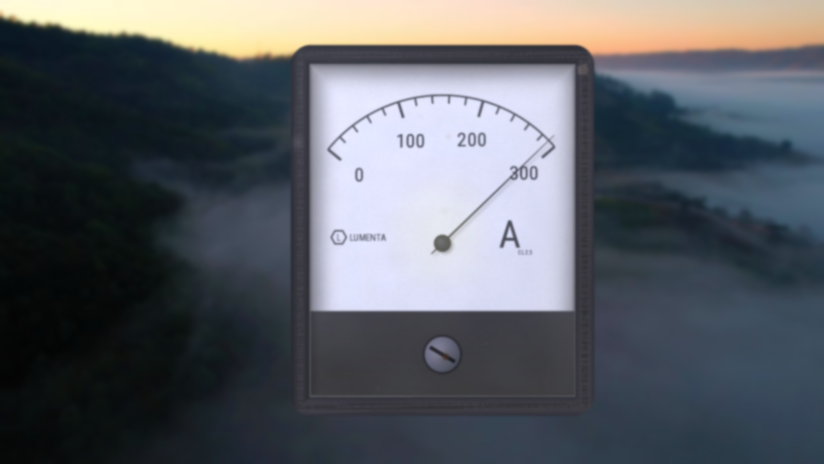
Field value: 290 A
